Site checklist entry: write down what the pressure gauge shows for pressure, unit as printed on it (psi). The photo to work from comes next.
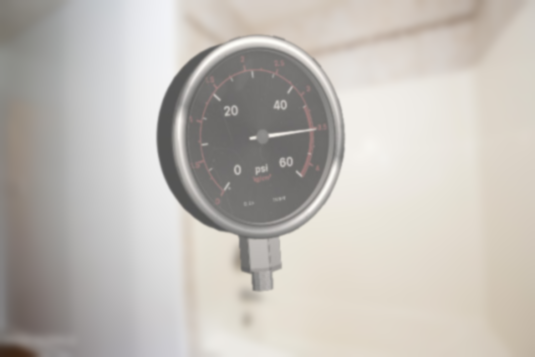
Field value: 50 psi
